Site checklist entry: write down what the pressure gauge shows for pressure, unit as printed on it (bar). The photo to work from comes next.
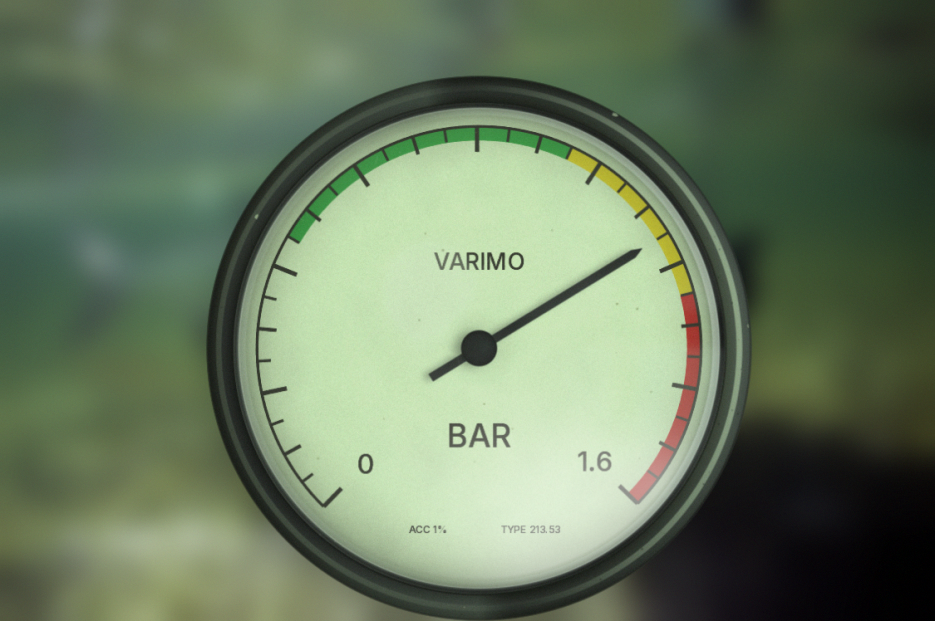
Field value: 1.15 bar
